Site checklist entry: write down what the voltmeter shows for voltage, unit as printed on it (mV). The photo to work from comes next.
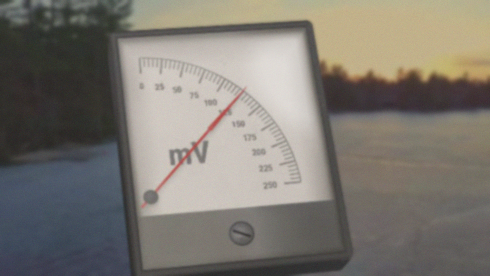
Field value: 125 mV
